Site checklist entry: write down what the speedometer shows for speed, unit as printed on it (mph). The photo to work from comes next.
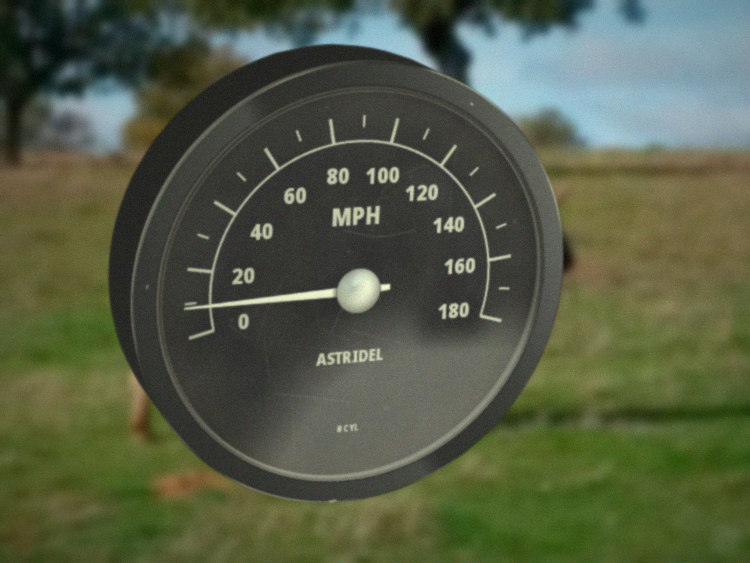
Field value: 10 mph
